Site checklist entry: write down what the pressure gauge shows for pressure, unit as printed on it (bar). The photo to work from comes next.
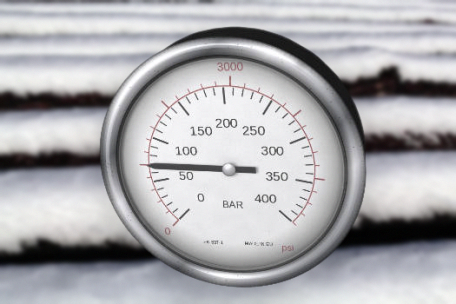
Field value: 70 bar
